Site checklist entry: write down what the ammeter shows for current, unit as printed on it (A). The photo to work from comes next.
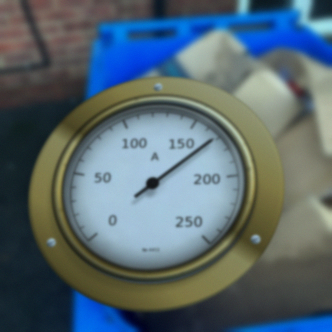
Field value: 170 A
